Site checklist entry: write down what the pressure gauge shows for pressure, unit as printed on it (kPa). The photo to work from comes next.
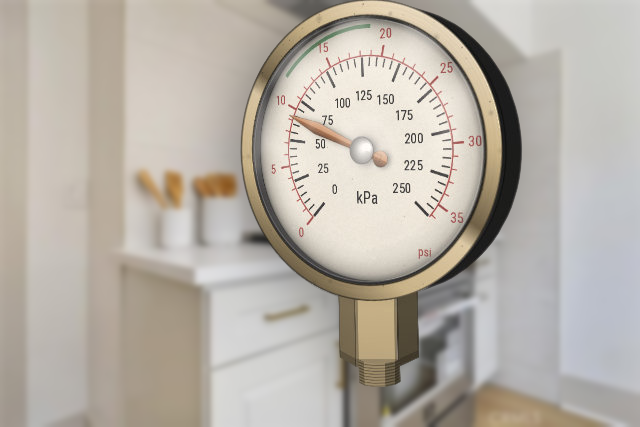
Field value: 65 kPa
